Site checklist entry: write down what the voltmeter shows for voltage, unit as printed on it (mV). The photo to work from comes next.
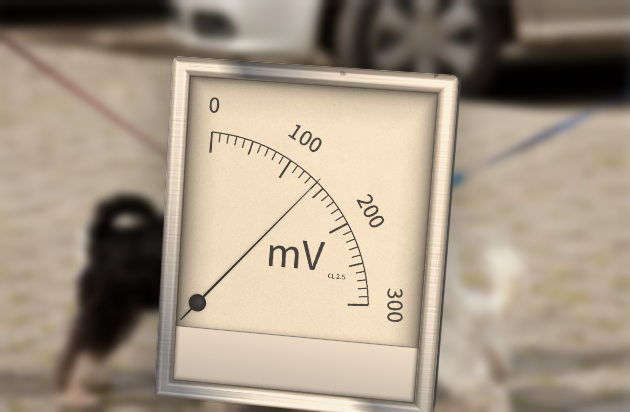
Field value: 140 mV
